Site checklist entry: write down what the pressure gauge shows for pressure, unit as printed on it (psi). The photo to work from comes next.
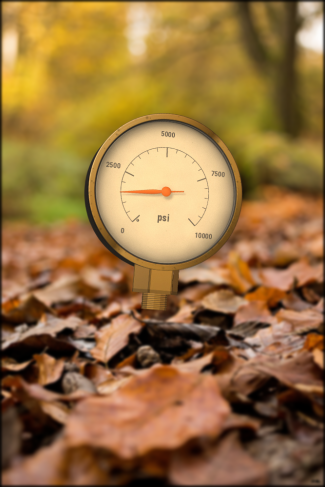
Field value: 1500 psi
